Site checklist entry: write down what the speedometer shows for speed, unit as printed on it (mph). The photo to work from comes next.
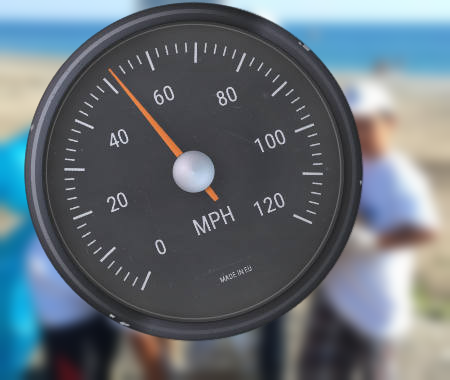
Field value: 52 mph
